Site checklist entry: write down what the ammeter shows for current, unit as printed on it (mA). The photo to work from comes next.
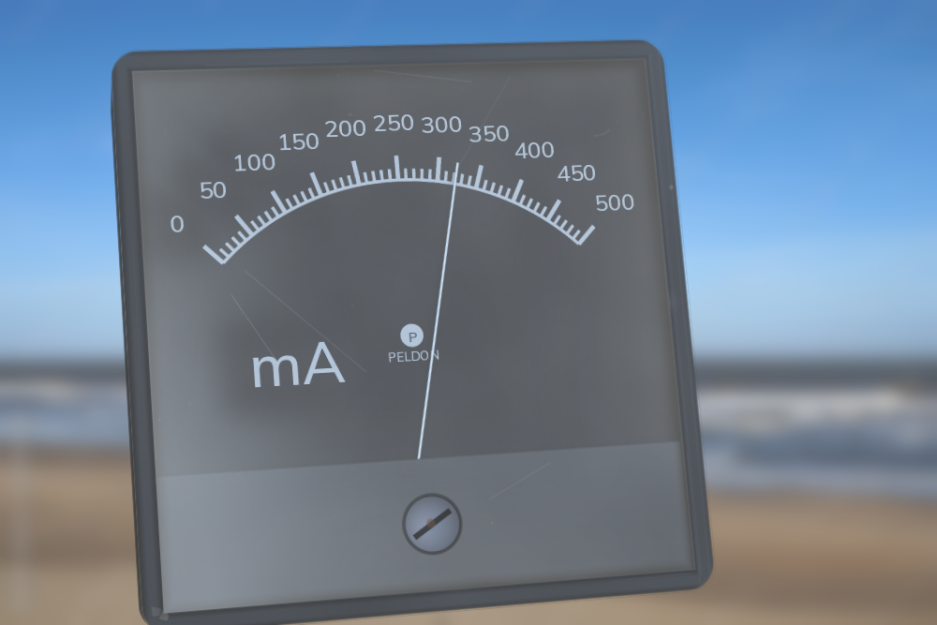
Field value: 320 mA
